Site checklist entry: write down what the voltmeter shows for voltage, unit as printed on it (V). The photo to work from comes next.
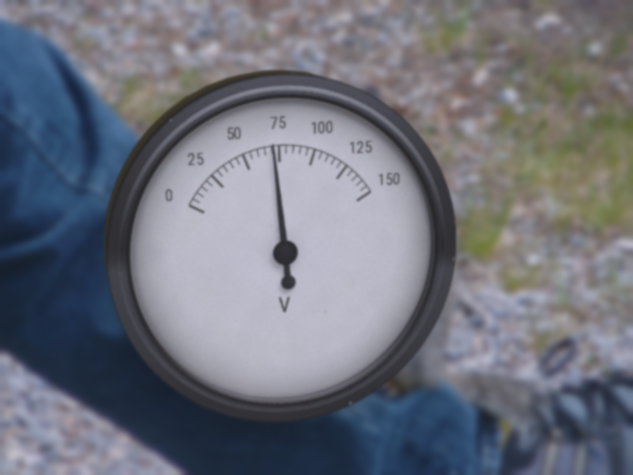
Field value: 70 V
